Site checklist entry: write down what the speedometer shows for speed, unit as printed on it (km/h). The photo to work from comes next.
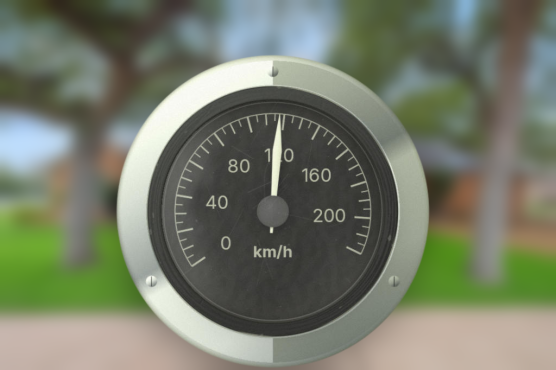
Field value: 117.5 km/h
